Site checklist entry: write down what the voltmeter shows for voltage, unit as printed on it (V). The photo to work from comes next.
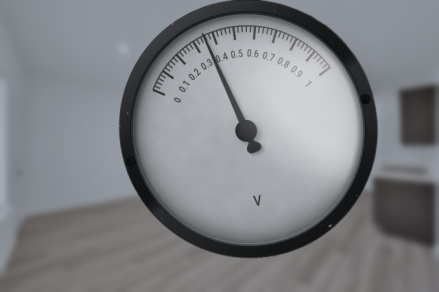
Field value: 0.36 V
